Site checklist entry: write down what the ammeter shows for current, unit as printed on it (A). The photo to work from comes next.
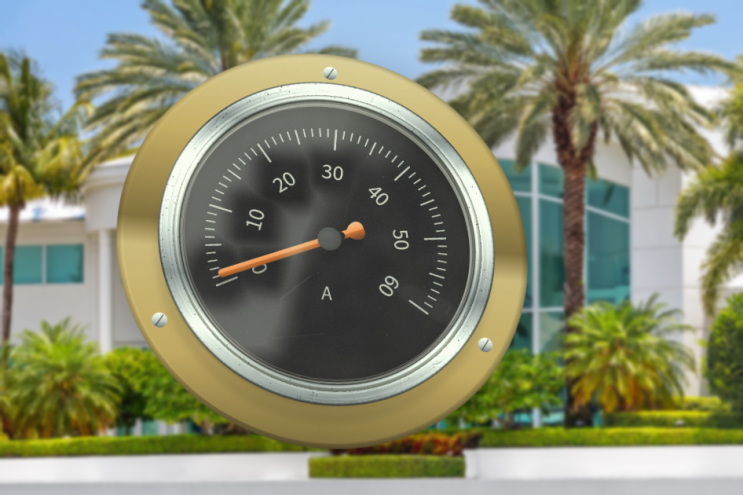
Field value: 1 A
